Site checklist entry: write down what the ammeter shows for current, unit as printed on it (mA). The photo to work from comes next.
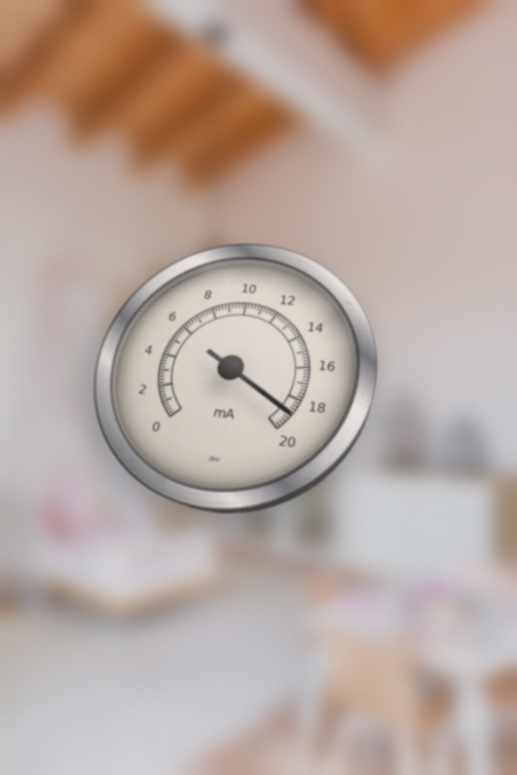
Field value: 19 mA
